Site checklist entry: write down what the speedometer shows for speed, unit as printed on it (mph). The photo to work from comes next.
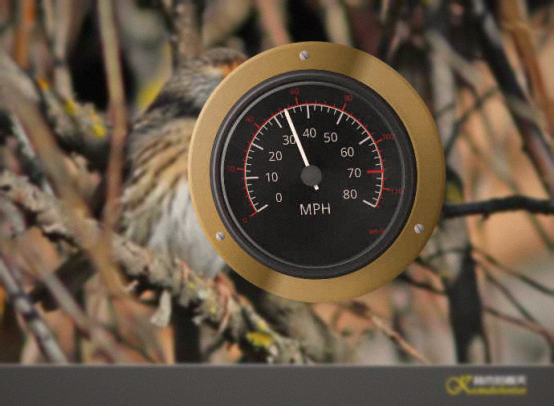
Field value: 34 mph
